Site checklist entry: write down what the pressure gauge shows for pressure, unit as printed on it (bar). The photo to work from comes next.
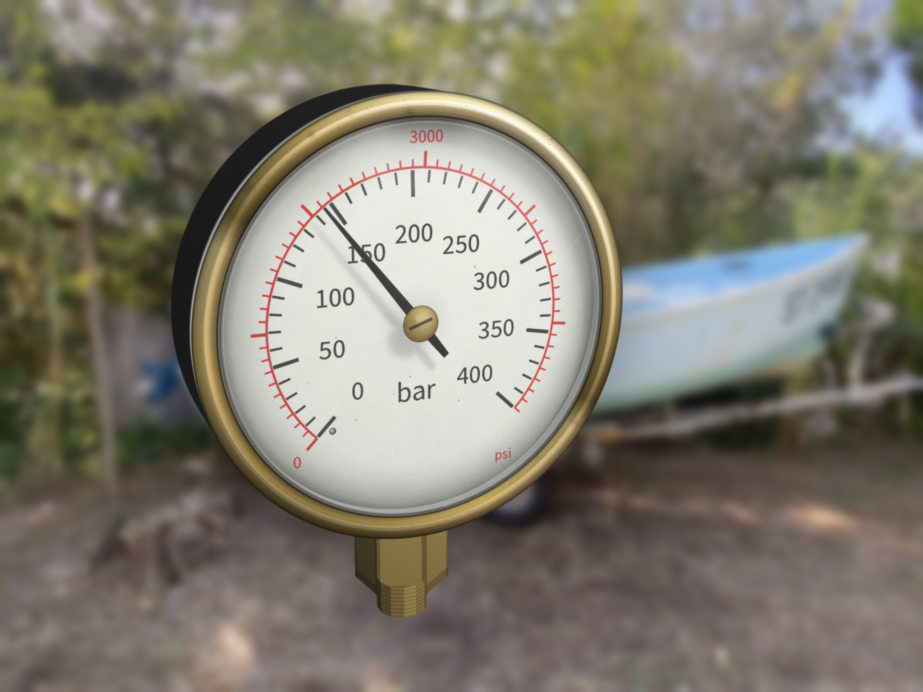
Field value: 145 bar
